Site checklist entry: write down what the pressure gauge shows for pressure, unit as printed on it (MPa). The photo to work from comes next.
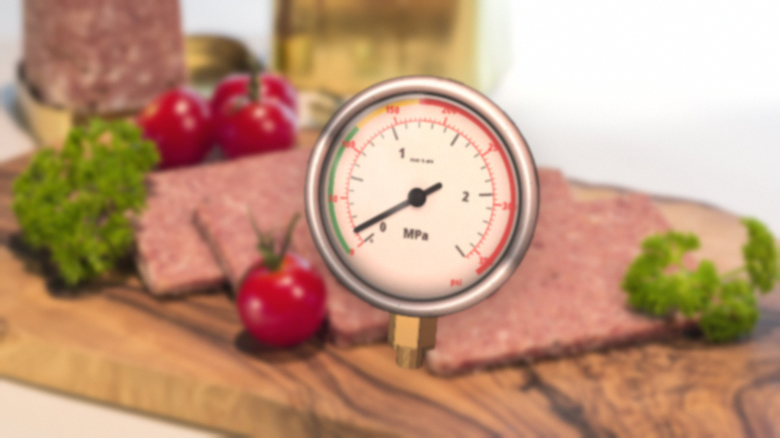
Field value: 0.1 MPa
